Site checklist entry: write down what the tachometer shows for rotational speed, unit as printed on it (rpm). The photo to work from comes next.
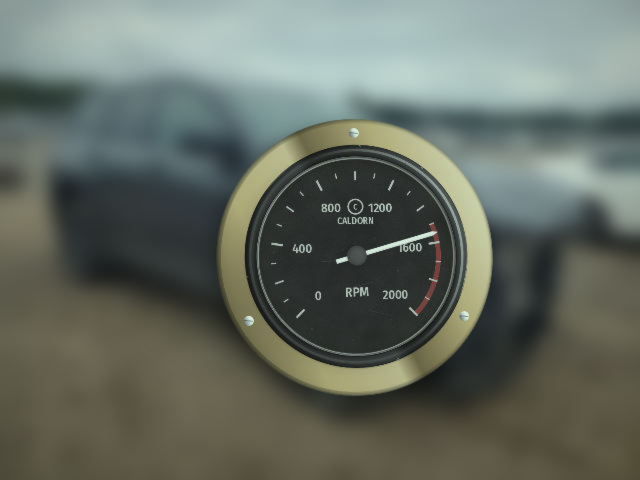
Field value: 1550 rpm
